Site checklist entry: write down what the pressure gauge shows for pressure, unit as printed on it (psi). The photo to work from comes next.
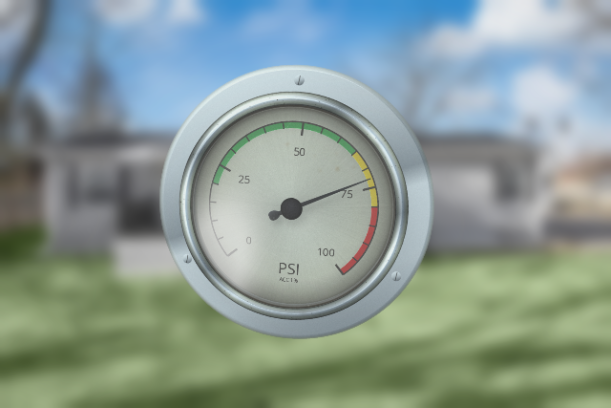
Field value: 72.5 psi
